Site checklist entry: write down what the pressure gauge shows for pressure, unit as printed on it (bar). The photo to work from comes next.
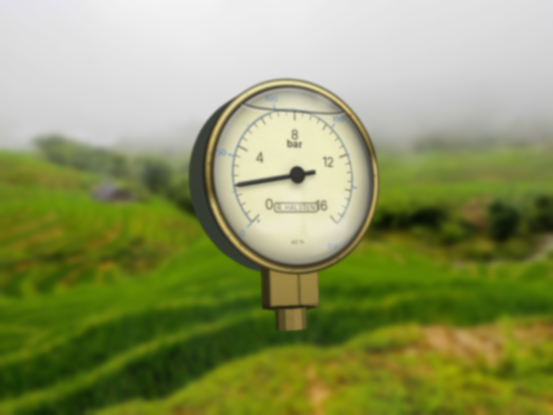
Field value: 2 bar
